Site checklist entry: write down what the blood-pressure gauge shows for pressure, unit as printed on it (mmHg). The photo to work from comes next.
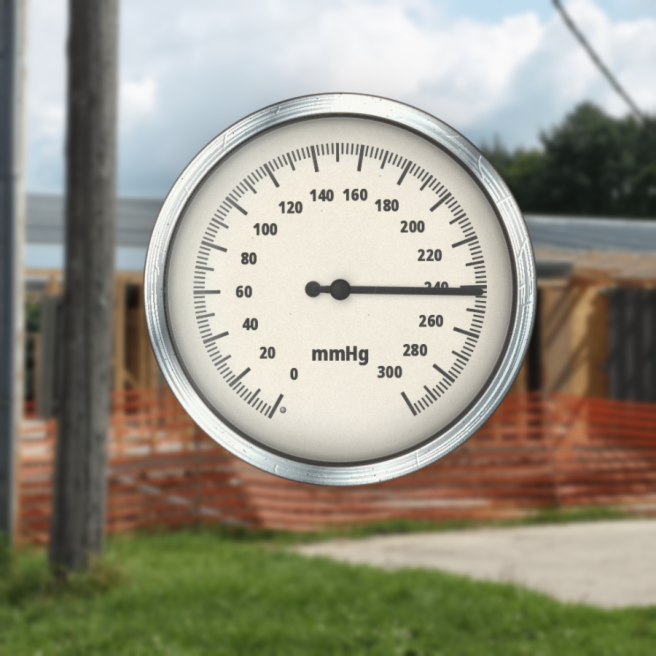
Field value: 242 mmHg
